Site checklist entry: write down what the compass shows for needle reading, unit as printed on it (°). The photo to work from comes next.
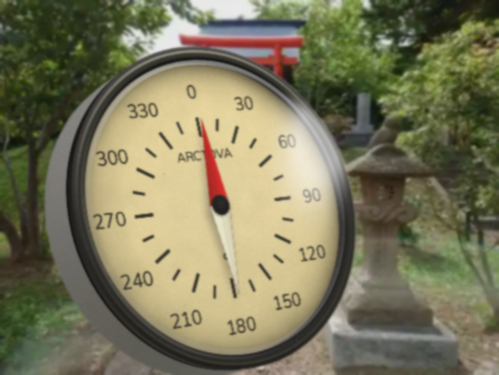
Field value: 0 °
